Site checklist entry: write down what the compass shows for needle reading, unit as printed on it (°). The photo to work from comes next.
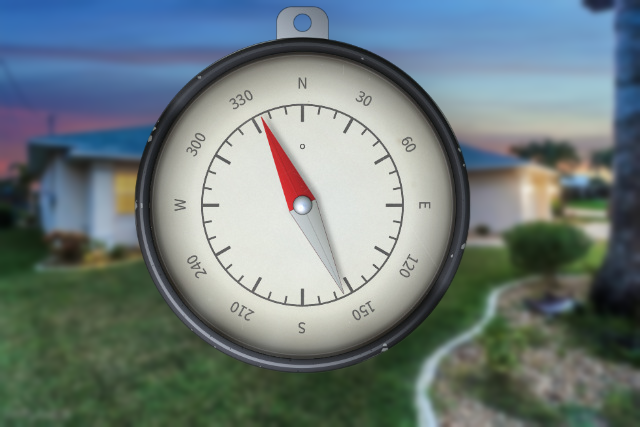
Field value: 335 °
